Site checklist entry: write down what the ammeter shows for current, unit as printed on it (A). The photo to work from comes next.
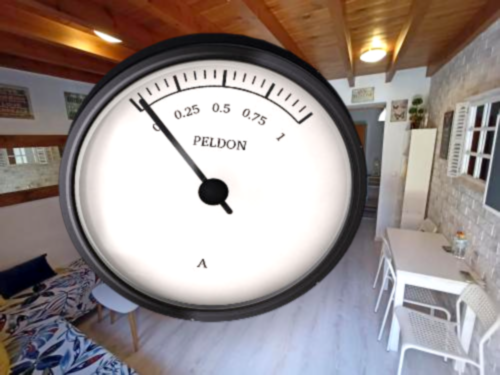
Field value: 0.05 A
